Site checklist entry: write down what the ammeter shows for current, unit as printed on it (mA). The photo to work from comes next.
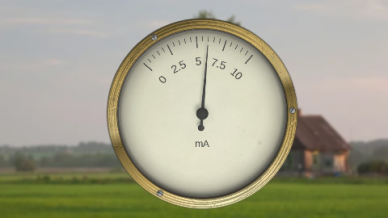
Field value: 6 mA
